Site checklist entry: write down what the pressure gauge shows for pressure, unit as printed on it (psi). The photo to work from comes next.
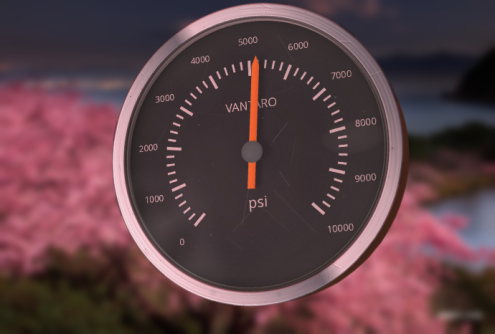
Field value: 5200 psi
